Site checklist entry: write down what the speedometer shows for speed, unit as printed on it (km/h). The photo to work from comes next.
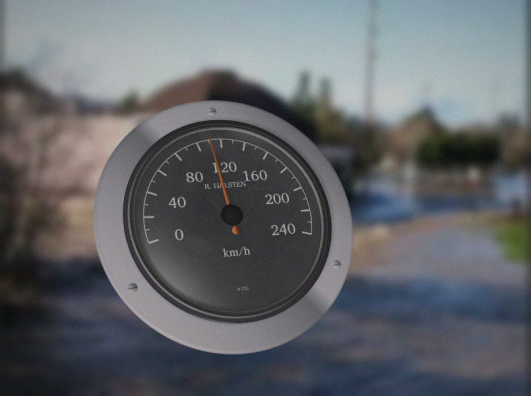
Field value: 110 km/h
